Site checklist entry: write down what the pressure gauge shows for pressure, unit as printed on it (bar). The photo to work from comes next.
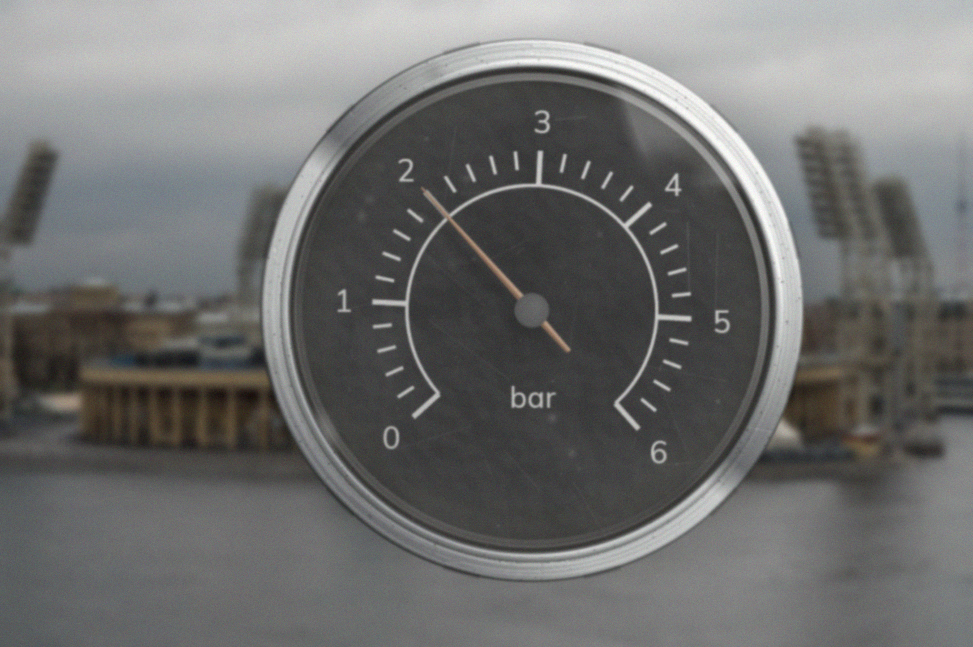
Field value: 2 bar
